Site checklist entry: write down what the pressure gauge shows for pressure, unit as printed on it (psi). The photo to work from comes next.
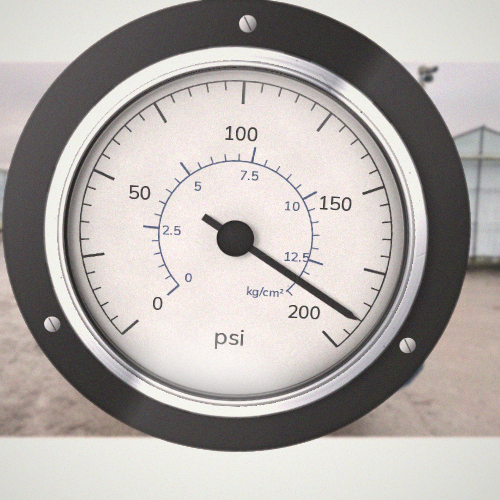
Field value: 190 psi
